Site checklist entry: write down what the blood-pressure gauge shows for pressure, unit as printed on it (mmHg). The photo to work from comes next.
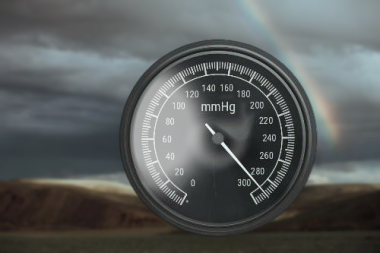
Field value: 290 mmHg
